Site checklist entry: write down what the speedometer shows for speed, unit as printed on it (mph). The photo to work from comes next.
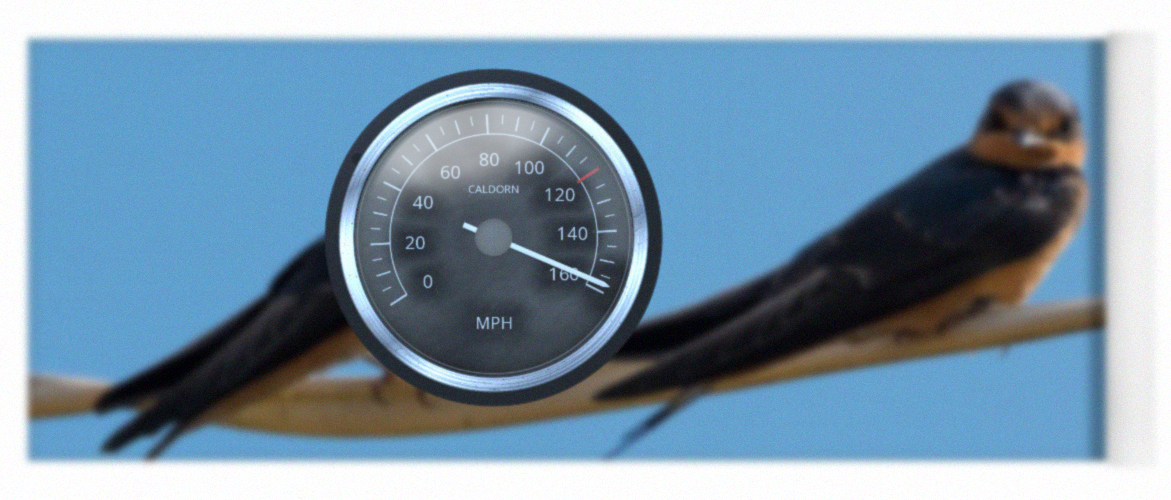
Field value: 157.5 mph
